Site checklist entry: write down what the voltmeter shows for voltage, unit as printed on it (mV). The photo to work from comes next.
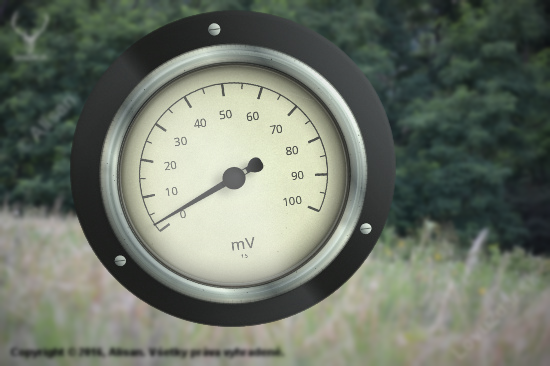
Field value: 2.5 mV
